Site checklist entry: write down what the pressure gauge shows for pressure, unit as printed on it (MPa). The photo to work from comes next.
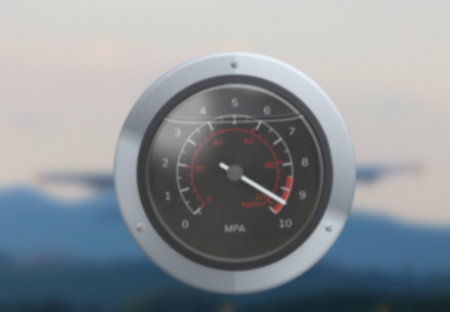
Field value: 9.5 MPa
